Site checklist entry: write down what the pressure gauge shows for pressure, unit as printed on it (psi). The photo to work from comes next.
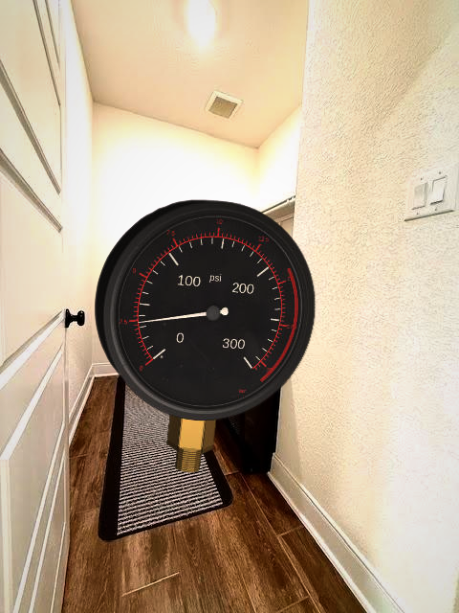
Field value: 35 psi
